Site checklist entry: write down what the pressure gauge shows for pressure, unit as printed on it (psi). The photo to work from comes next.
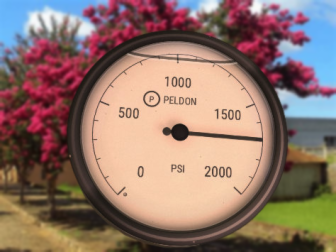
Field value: 1700 psi
